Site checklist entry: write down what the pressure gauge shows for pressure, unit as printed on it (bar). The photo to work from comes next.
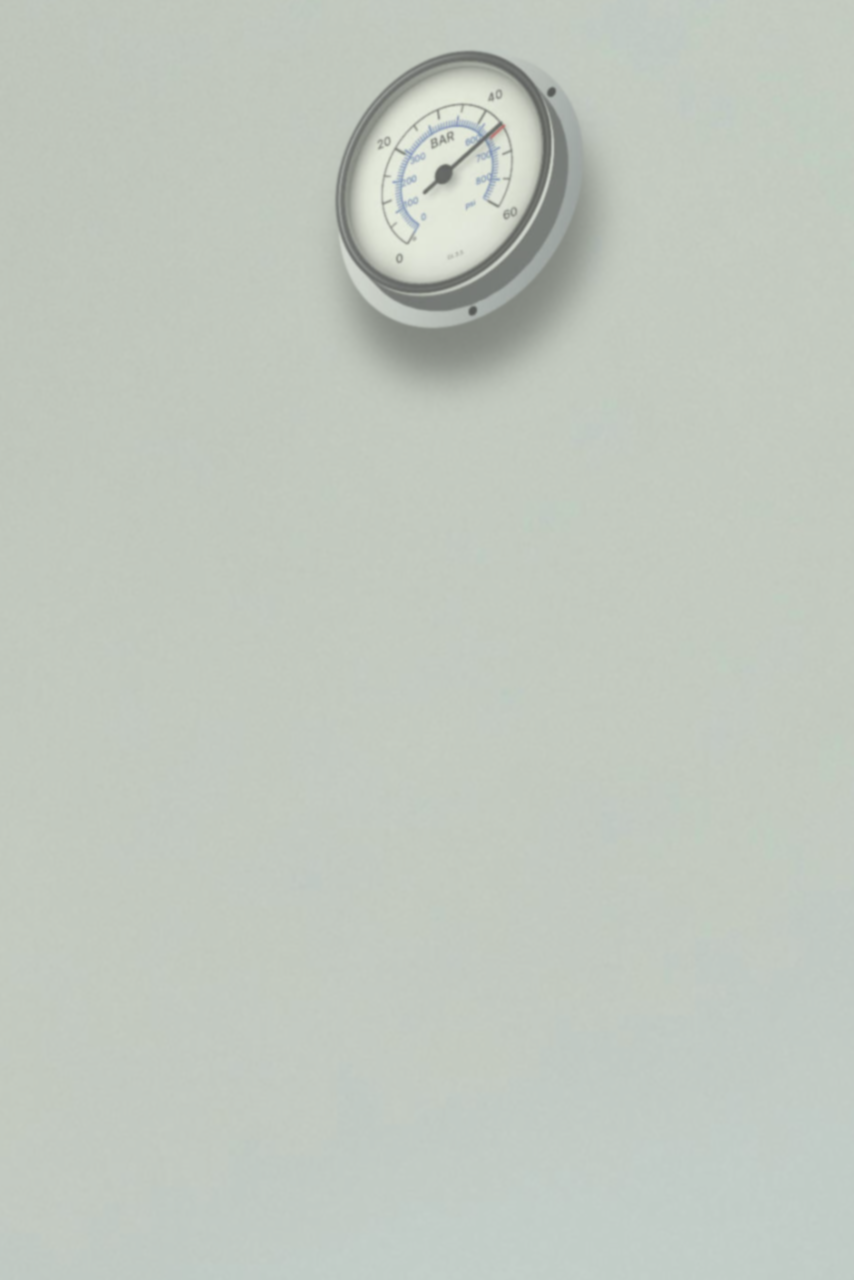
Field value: 45 bar
